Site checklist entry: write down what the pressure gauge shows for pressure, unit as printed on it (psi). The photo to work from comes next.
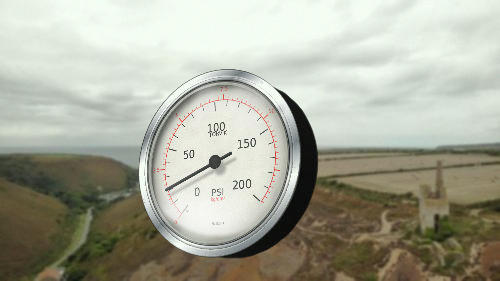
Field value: 20 psi
